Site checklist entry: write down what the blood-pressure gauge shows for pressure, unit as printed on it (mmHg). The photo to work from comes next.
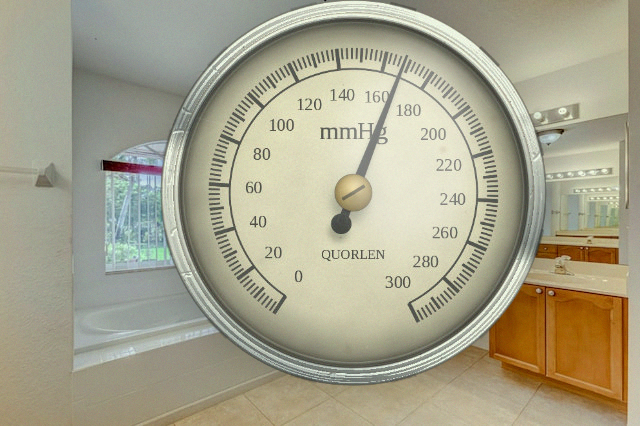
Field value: 168 mmHg
